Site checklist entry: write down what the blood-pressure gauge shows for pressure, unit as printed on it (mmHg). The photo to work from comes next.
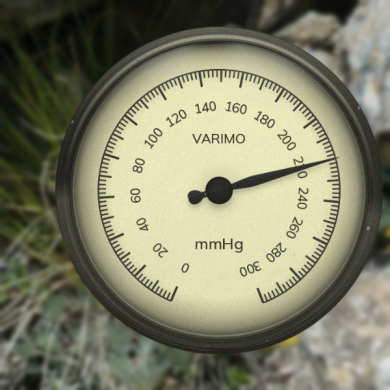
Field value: 220 mmHg
